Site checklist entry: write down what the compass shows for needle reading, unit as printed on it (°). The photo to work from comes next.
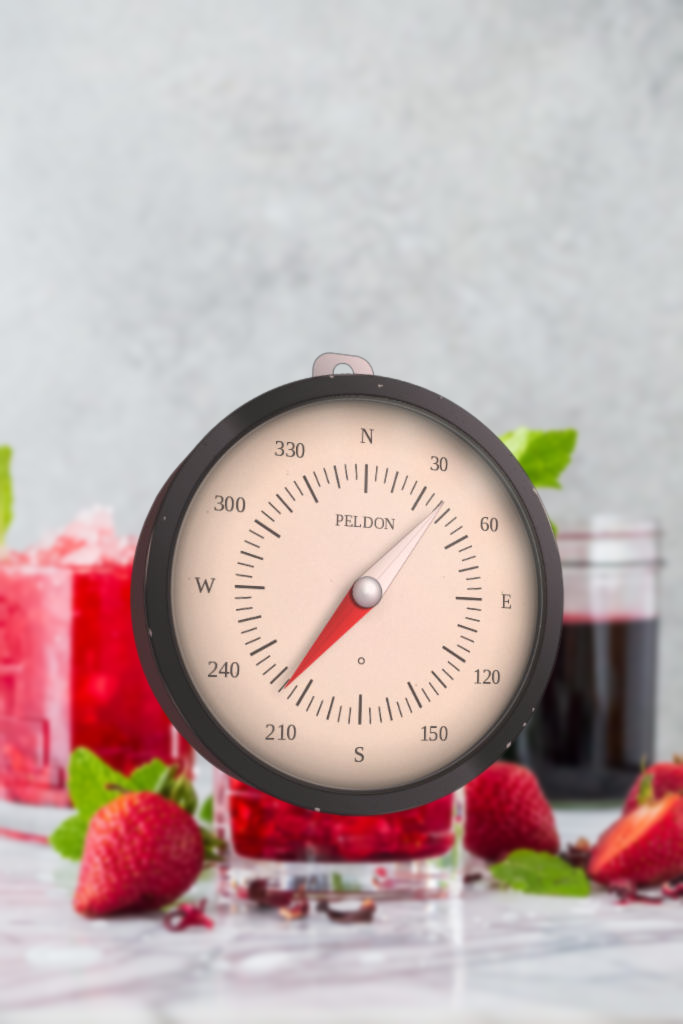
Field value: 220 °
